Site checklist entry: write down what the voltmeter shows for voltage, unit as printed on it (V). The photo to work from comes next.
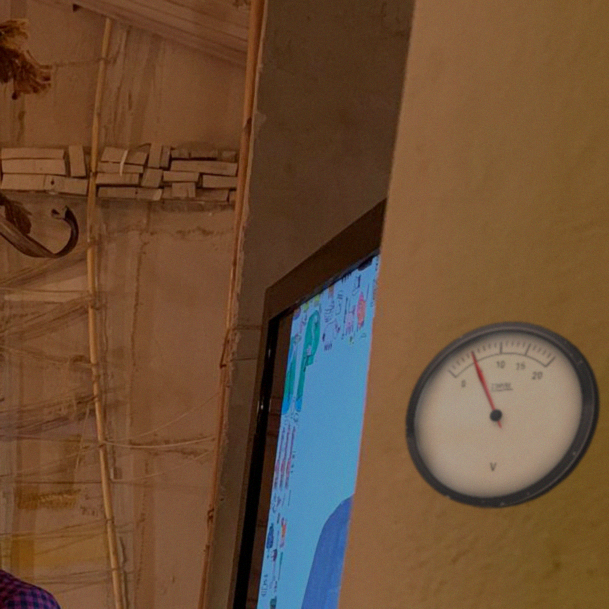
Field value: 5 V
